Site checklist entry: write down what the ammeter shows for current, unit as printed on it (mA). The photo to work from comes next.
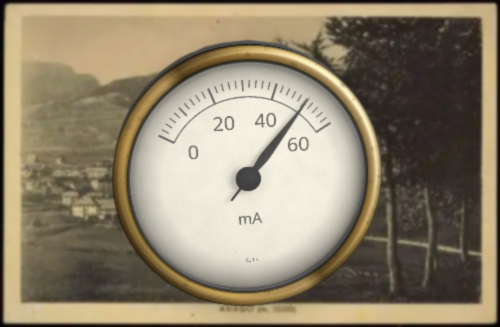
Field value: 50 mA
